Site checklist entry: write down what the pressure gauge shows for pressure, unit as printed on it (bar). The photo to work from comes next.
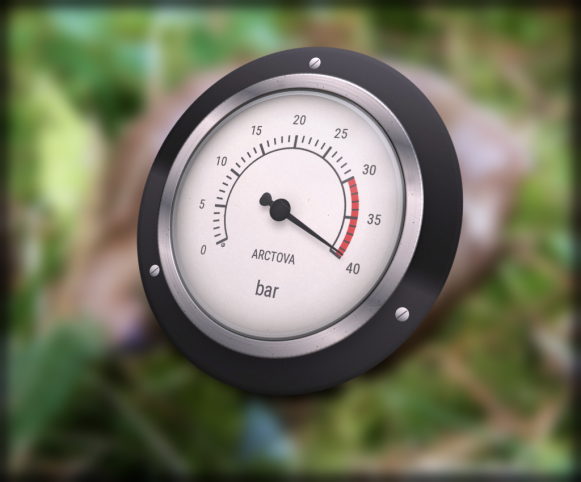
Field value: 39.5 bar
